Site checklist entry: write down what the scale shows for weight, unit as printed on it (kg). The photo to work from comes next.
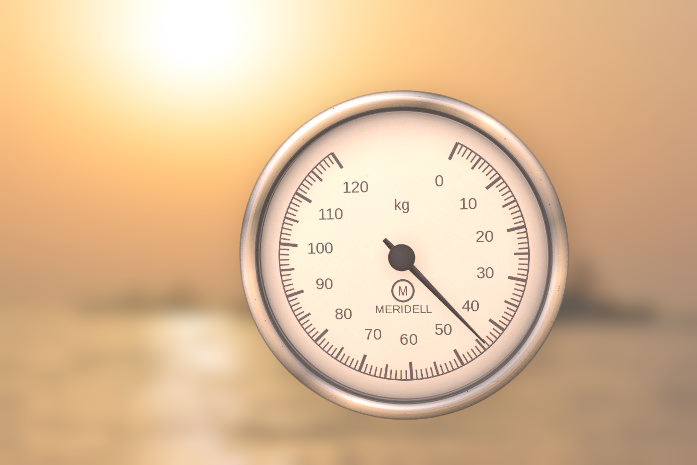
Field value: 44 kg
